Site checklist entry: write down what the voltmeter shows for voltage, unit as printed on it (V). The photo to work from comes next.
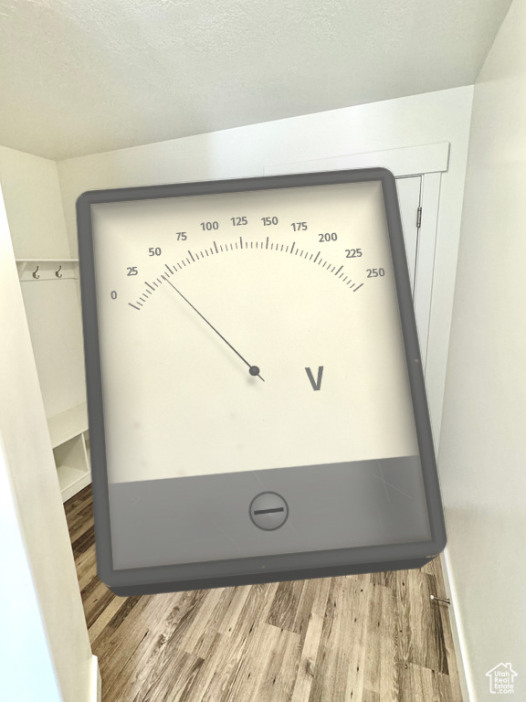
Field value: 40 V
